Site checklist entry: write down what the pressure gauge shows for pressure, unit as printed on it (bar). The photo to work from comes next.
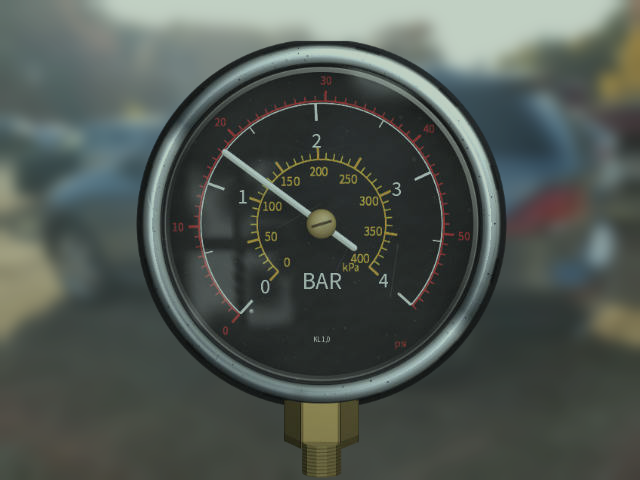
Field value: 1.25 bar
